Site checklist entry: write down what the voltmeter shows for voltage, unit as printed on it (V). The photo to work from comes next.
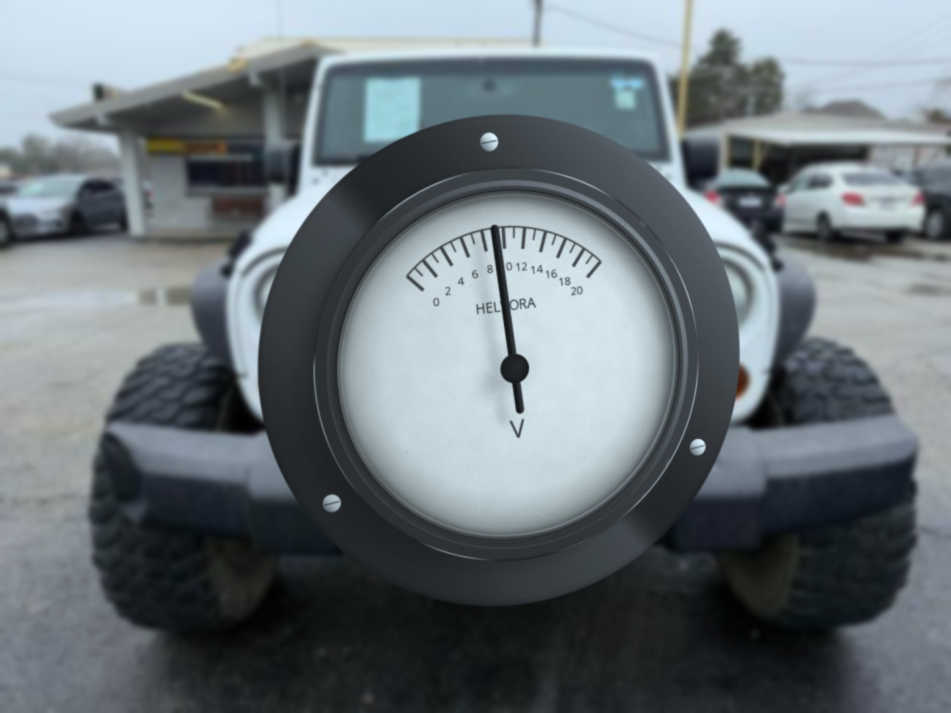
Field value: 9 V
